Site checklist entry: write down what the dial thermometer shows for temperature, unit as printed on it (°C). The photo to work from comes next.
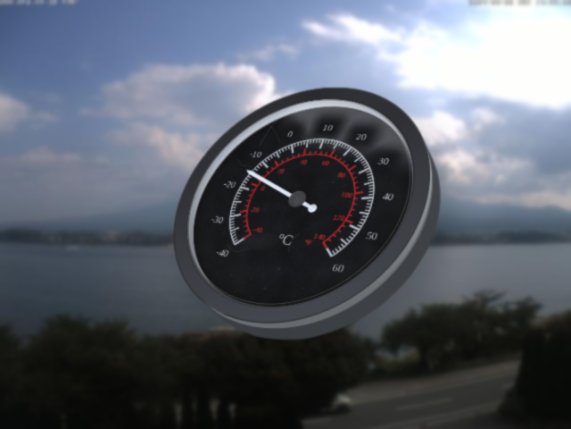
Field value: -15 °C
